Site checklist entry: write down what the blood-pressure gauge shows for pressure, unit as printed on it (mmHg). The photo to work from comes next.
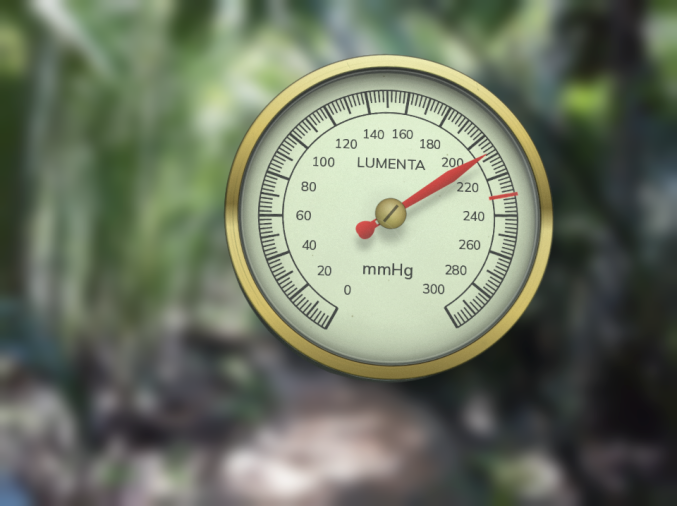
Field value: 208 mmHg
